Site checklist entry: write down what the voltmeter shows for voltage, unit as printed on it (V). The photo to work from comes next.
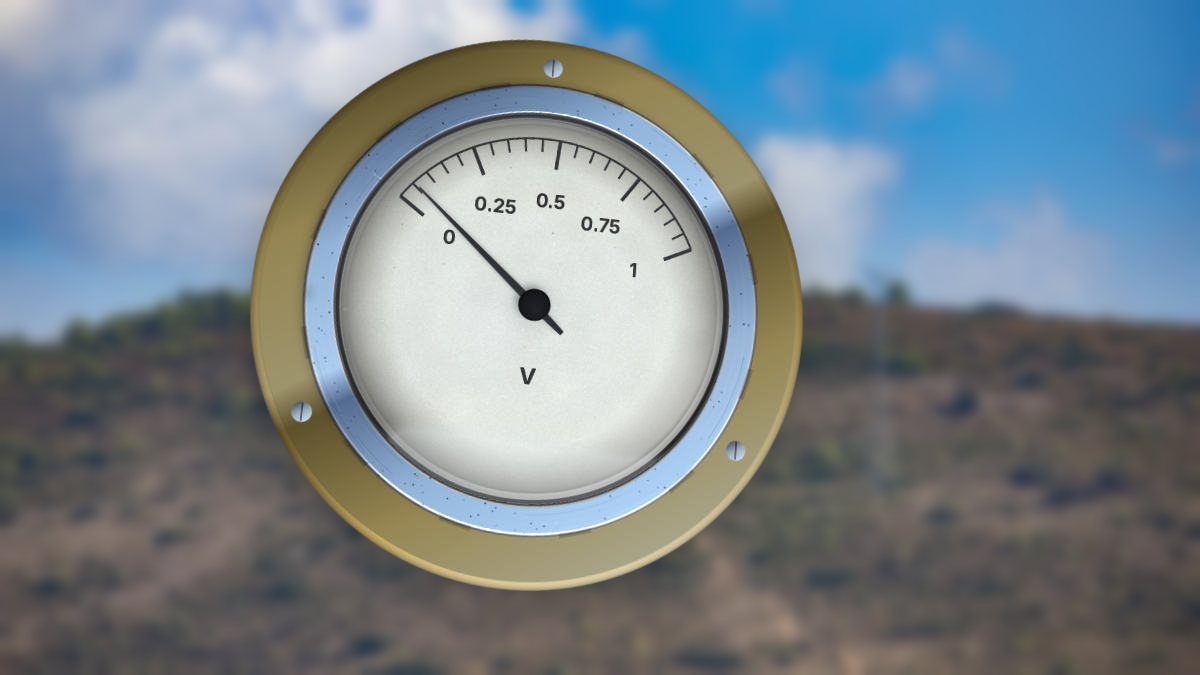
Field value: 0.05 V
